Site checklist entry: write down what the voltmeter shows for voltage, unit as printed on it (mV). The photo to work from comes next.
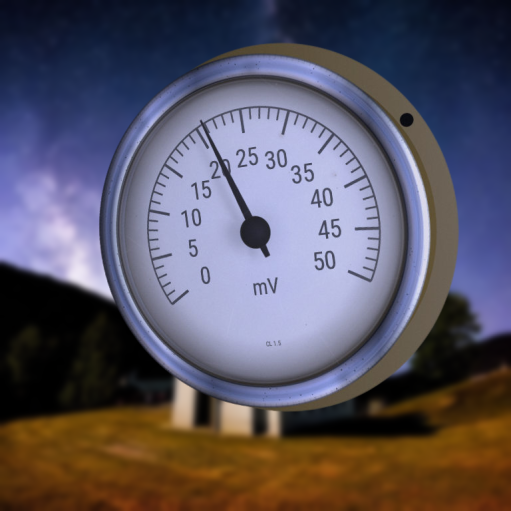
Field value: 21 mV
